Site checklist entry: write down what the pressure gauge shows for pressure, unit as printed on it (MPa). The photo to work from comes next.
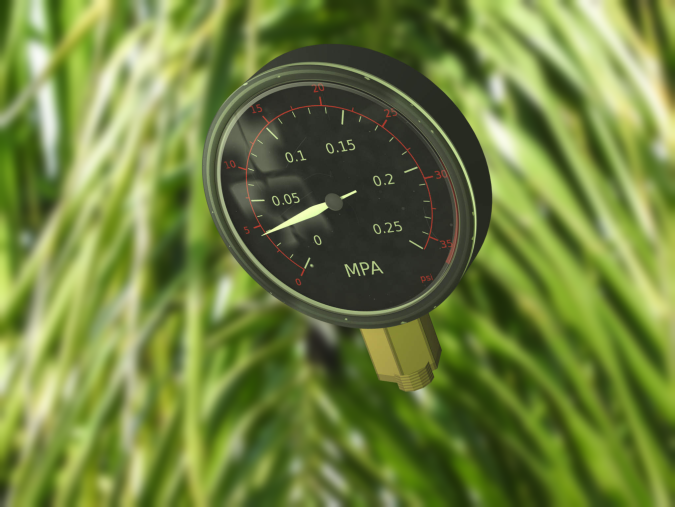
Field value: 0.03 MPa
